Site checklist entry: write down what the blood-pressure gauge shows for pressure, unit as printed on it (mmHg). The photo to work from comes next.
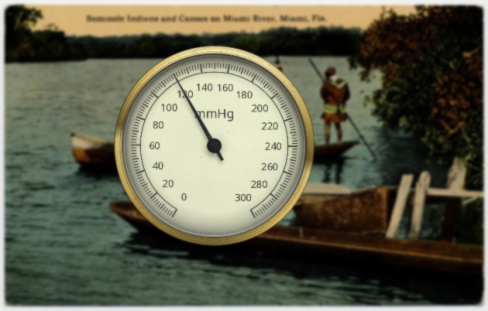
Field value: 120 mmHg
